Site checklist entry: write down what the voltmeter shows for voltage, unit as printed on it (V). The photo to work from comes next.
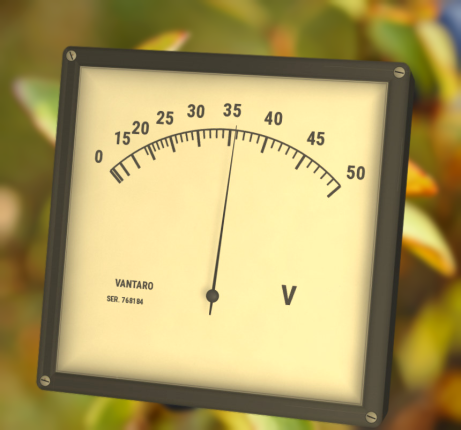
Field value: 36 V
